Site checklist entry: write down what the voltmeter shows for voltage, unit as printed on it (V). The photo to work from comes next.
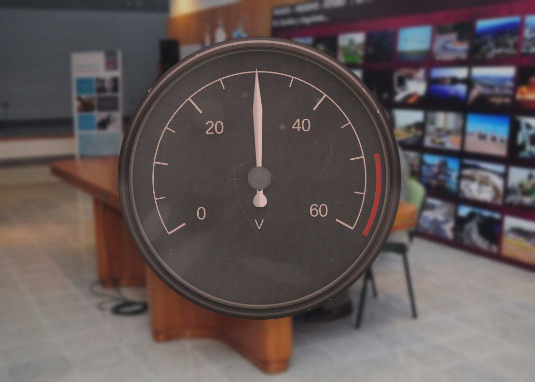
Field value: 30 V
